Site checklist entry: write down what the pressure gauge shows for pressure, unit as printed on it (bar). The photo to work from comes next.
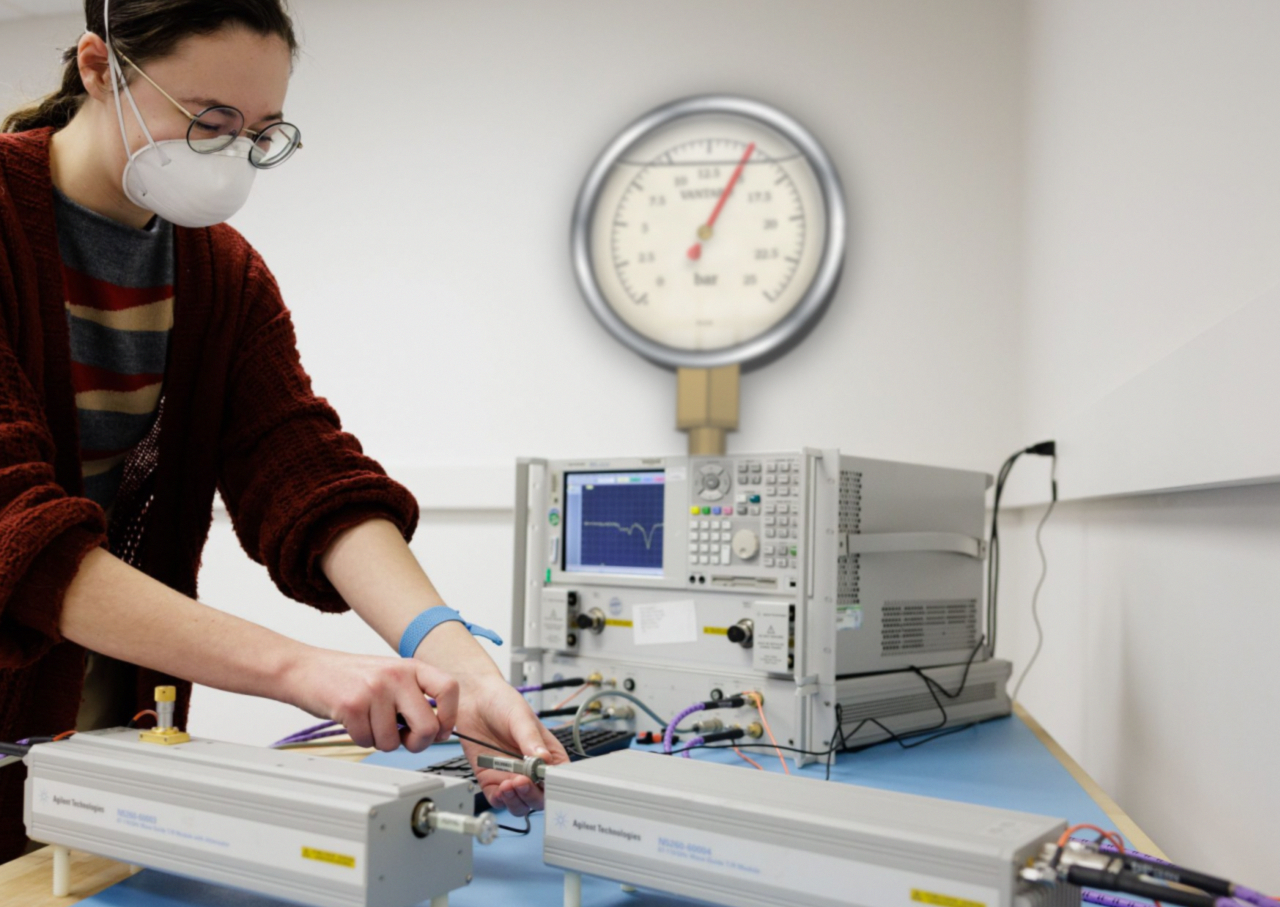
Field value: 15 bar
